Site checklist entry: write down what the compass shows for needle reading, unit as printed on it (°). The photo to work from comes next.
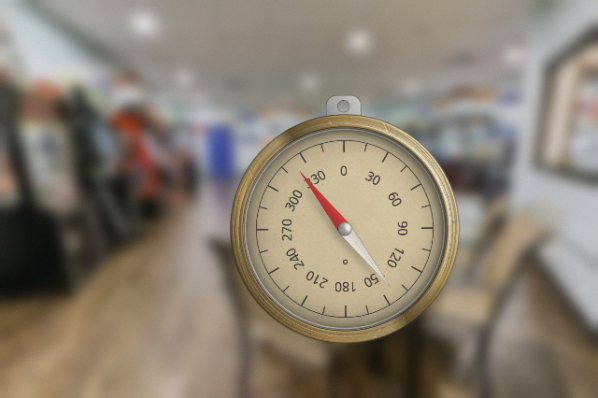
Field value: 322.5 °
